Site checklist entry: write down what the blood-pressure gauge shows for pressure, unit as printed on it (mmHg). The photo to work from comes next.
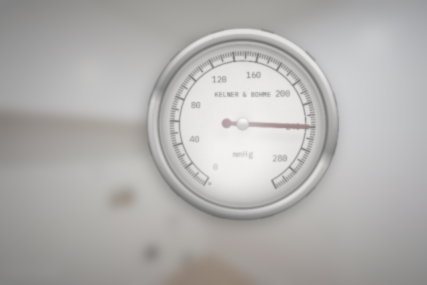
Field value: 240 mmHg
